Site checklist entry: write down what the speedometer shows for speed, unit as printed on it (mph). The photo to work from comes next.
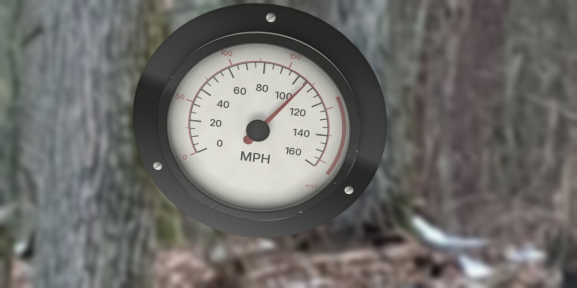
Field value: 105 mph
